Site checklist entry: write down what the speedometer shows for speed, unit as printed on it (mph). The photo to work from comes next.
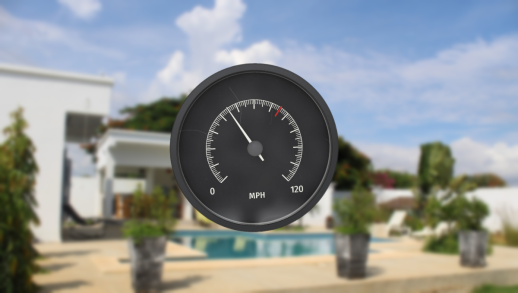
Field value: 45 mph
